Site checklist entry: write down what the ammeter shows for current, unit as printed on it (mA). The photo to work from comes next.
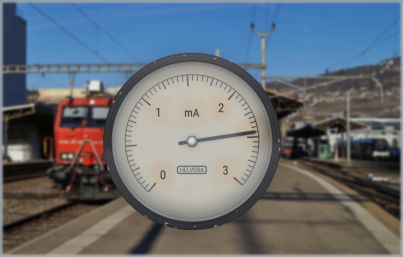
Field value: 2.45 mA
